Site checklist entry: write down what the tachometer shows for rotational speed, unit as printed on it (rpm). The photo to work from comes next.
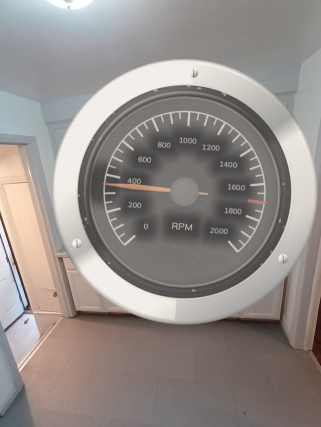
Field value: 350 rpm
